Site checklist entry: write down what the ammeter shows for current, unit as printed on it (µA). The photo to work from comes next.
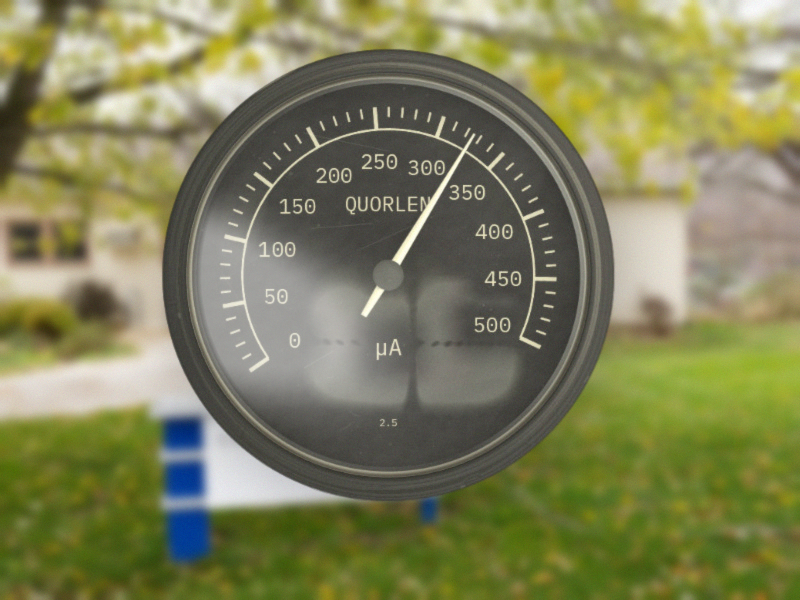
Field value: 325 µA
